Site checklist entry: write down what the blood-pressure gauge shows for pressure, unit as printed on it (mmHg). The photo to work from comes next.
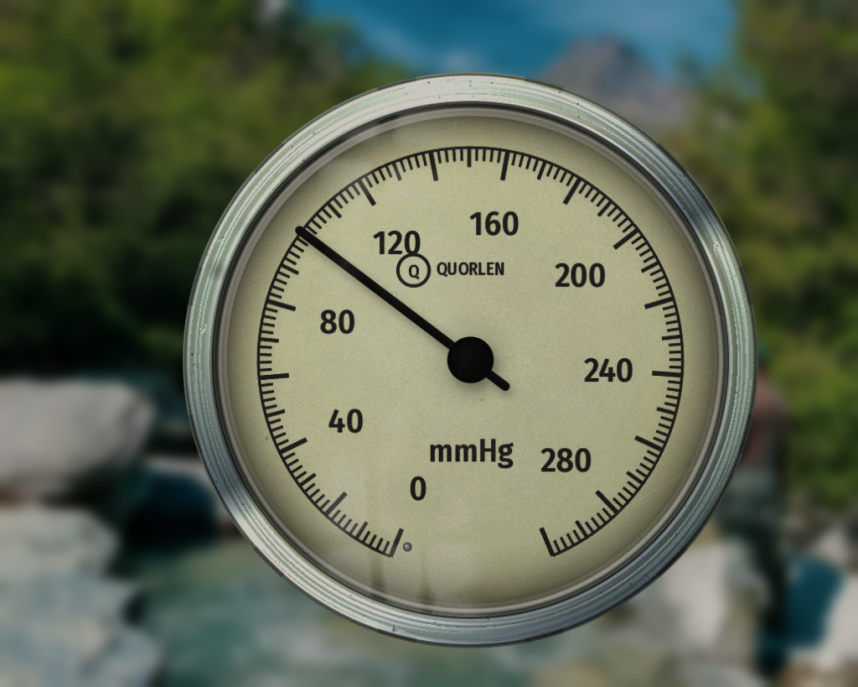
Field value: 100 mmHg
